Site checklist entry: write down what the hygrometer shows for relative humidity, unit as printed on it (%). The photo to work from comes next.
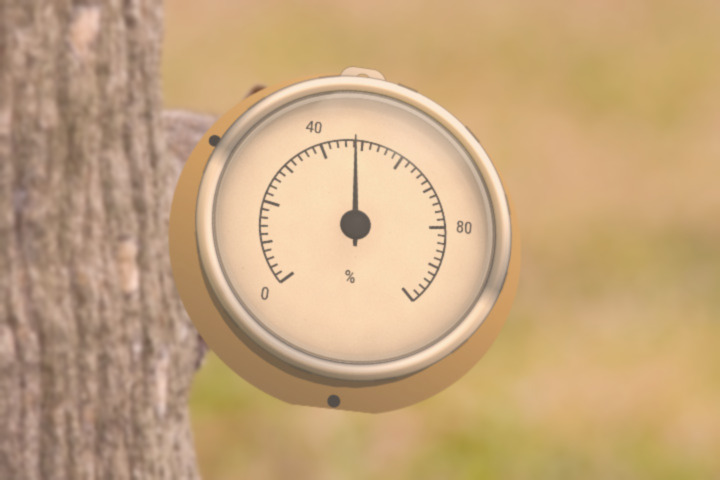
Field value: 48 %
